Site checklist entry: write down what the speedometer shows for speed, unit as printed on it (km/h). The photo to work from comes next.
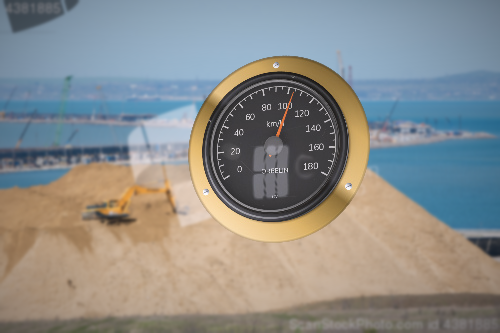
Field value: 105 km/h
